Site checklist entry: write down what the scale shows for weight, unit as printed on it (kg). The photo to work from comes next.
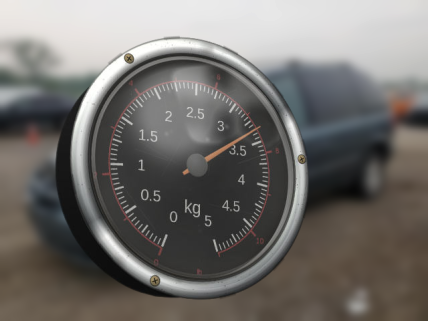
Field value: 3.35 kg
